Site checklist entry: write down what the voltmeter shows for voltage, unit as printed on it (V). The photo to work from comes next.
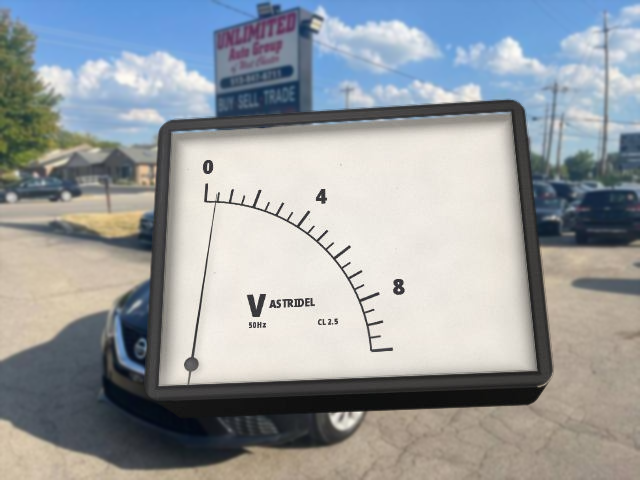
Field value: 0.5 V
